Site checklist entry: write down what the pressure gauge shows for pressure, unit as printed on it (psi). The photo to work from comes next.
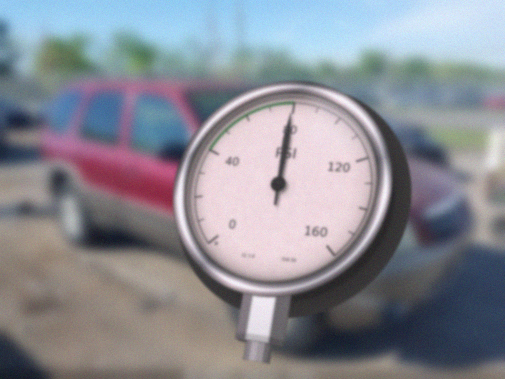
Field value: 80 psi
